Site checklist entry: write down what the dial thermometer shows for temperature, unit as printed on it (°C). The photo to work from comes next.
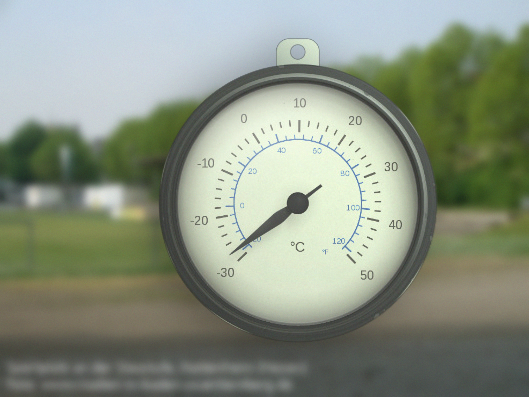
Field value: -28 °C
